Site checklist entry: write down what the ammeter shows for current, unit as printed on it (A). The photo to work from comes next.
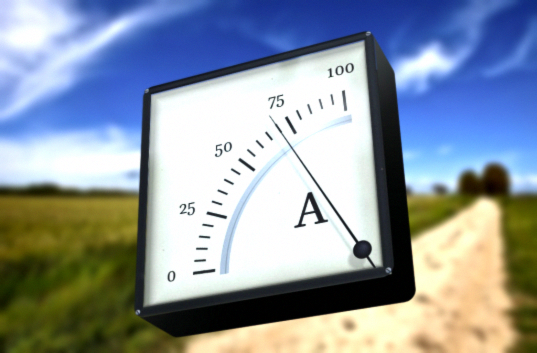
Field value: 70 A
